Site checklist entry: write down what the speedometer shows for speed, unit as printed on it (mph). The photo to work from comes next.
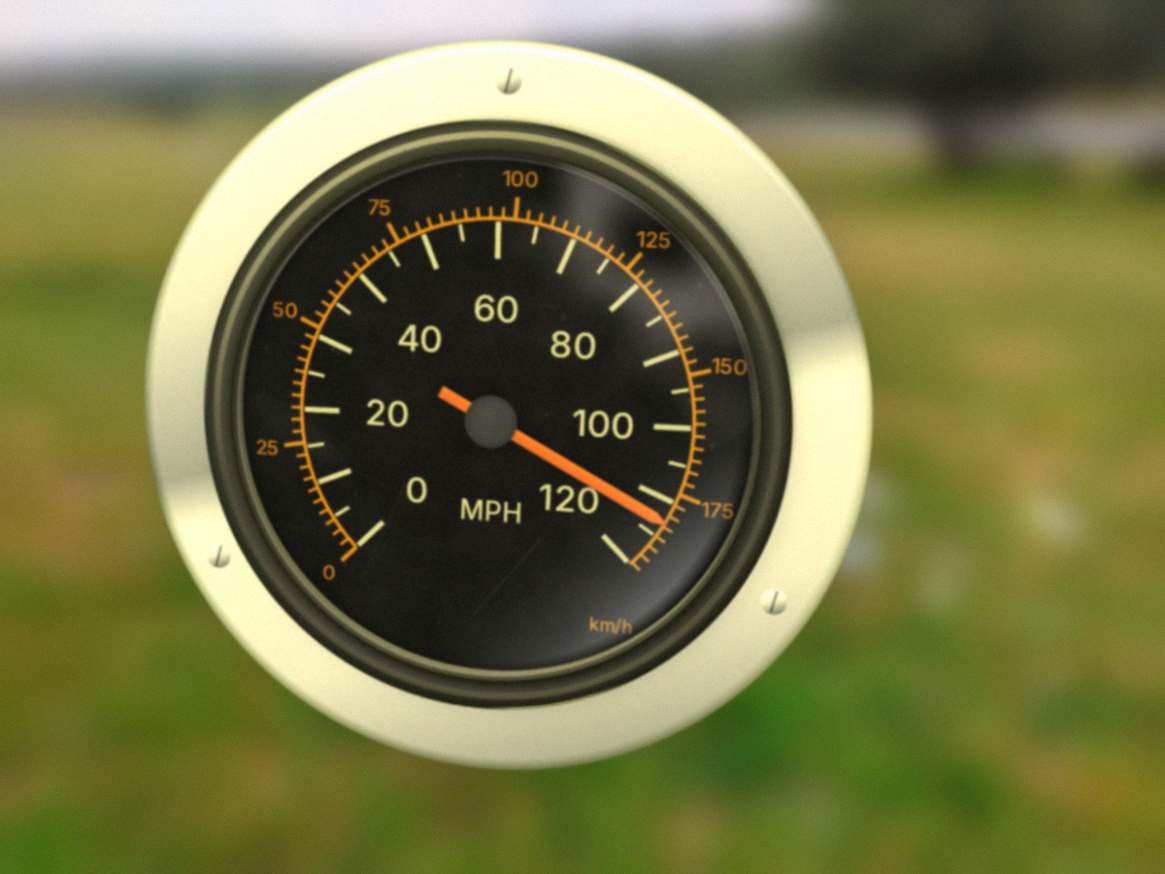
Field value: 112.5 mph
